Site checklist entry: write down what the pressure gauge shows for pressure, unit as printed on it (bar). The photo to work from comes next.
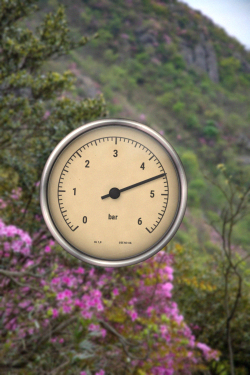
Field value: 4.5 bar
